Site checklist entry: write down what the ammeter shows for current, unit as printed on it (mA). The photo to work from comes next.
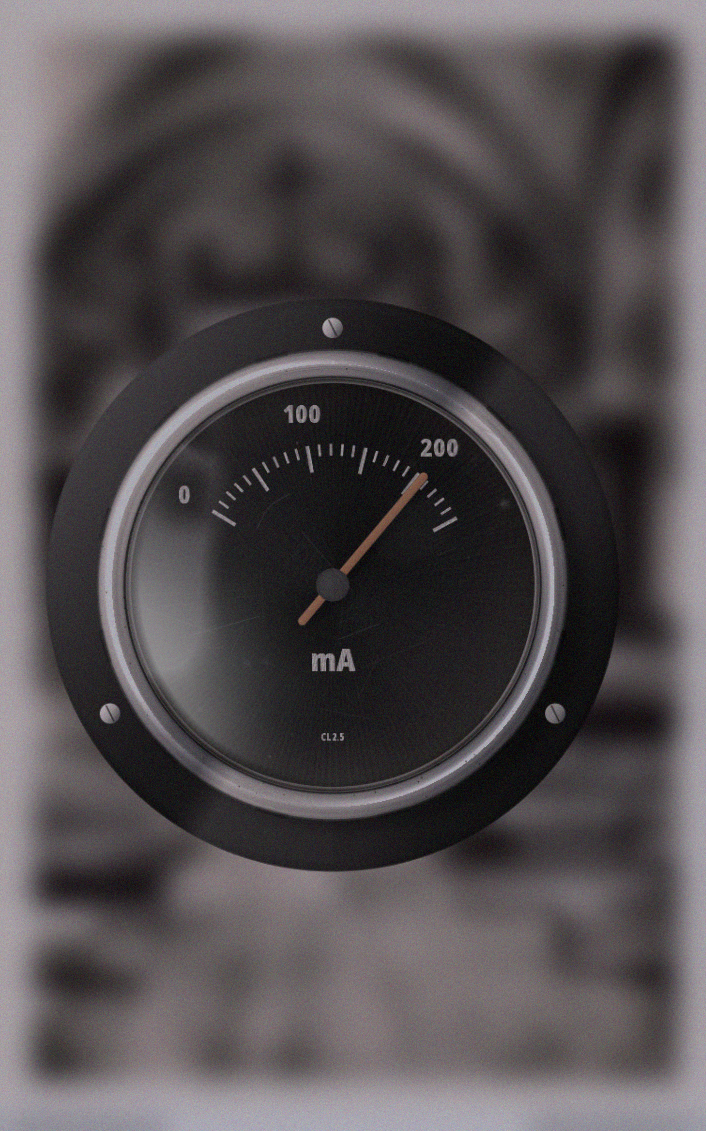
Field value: 205 mA
